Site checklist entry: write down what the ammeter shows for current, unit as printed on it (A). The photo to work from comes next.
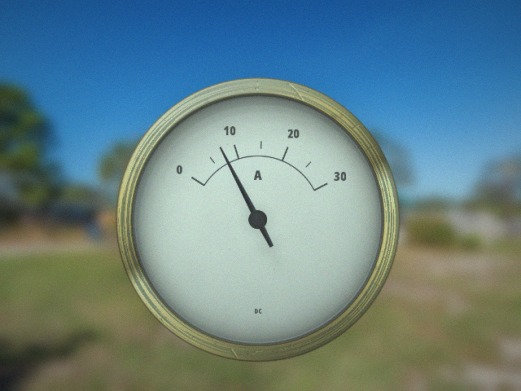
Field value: 7.5 A
